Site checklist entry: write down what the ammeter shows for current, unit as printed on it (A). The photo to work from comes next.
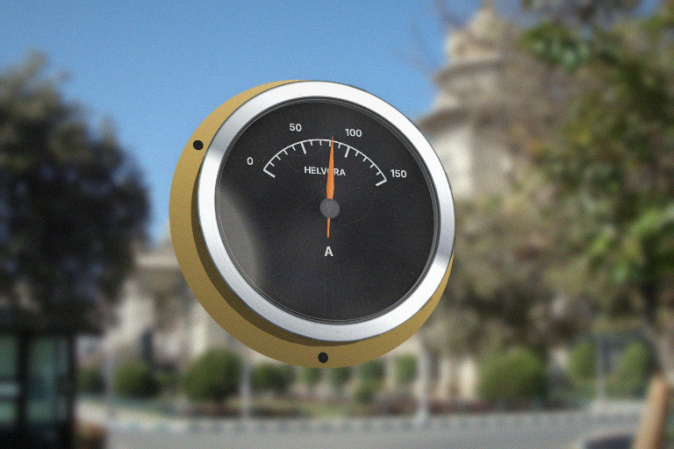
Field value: 80 A
